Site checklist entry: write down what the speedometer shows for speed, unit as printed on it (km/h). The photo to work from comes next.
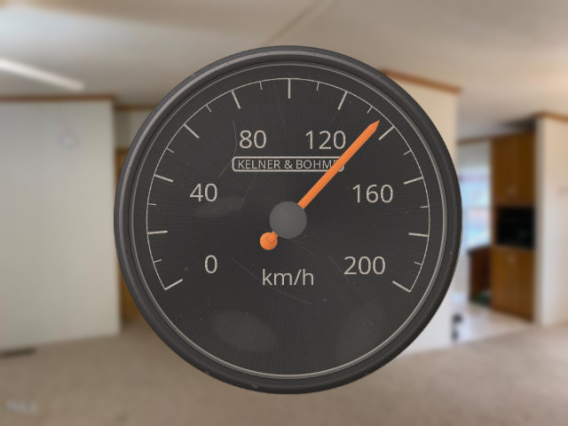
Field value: 135 km/h
